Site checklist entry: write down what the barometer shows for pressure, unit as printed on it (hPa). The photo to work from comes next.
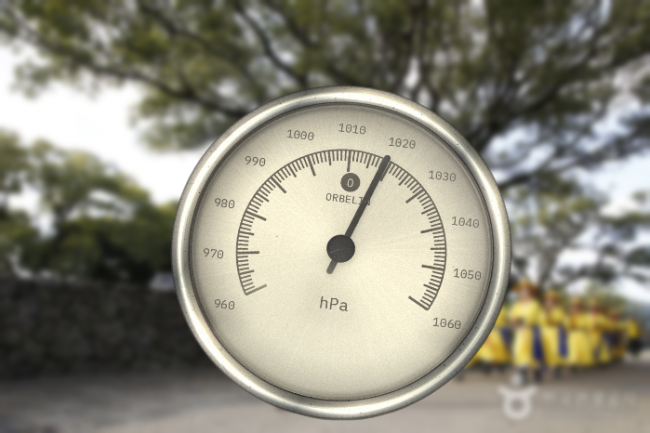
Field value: 1019 hPa
